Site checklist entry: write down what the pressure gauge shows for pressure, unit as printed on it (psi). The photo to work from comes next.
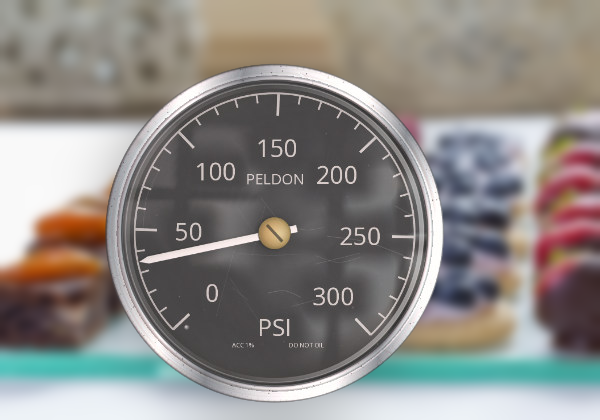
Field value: 35 psi
